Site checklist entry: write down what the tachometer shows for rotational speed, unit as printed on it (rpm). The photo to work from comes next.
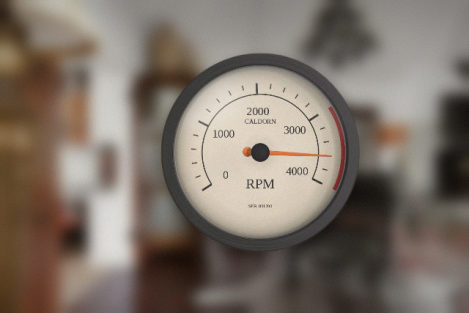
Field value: 3600 rpm
